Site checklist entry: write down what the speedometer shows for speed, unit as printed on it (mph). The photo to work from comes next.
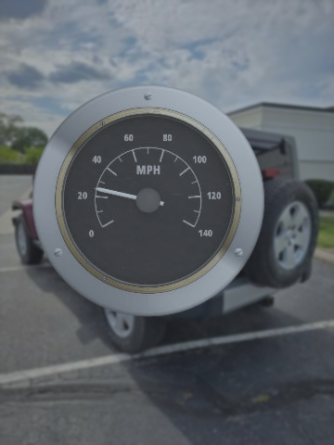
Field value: 25 mph
